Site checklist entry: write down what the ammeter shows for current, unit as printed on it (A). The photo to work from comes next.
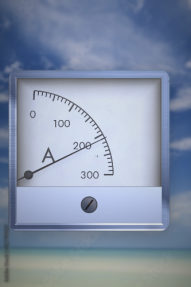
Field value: 210 A
